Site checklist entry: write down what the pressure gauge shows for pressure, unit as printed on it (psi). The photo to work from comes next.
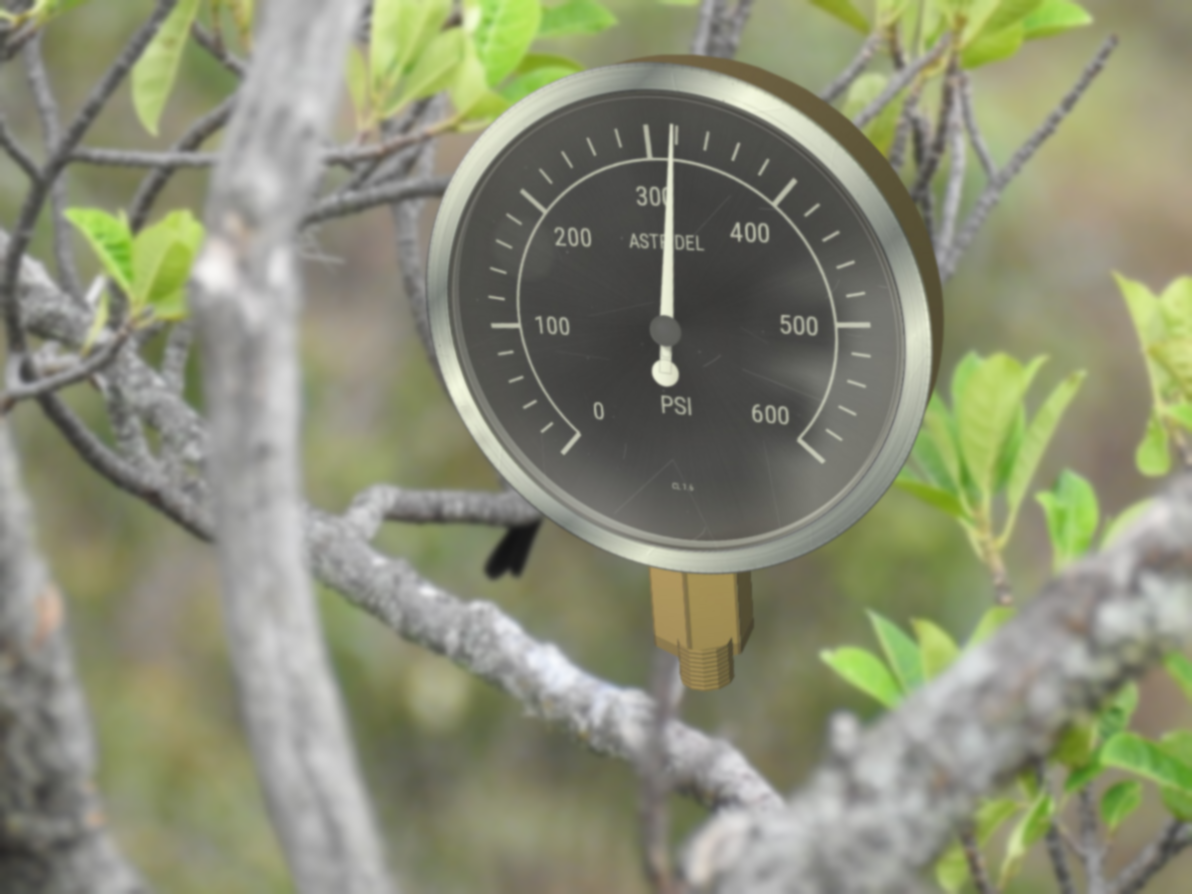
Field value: 320 psi
